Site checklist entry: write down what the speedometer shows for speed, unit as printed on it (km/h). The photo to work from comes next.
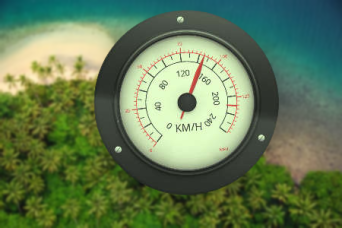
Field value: 145 km/h
